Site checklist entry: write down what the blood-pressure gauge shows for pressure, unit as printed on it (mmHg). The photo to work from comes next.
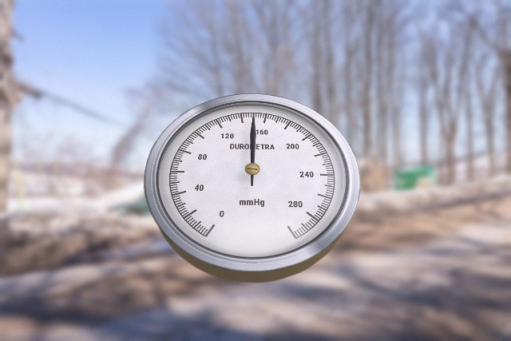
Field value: 150 mmHg
